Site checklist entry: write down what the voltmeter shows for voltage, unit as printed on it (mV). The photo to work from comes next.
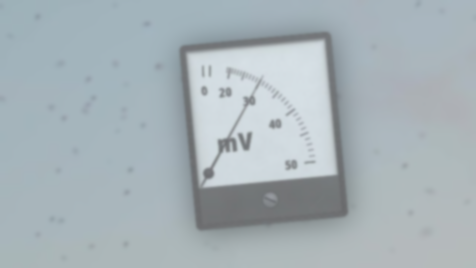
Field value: 30 mV
